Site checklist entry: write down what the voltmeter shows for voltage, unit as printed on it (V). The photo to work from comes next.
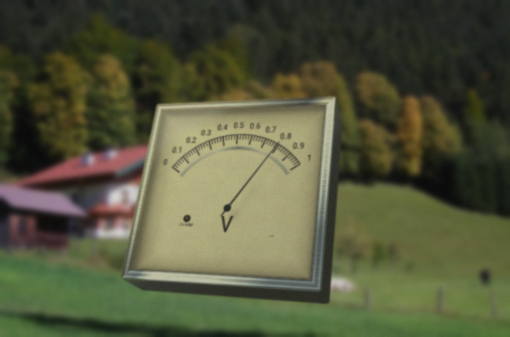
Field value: 0.8 V
